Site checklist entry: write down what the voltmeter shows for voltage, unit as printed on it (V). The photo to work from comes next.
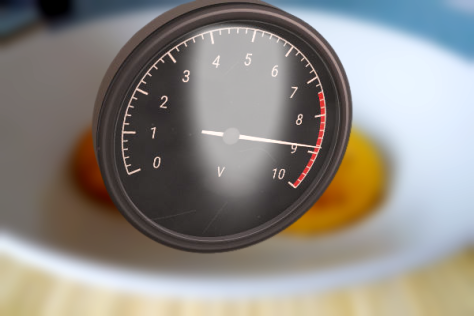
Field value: 8.8 V
